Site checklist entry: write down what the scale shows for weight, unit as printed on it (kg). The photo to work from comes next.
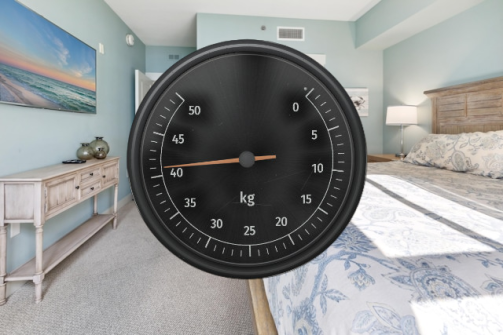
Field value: 41 kg
